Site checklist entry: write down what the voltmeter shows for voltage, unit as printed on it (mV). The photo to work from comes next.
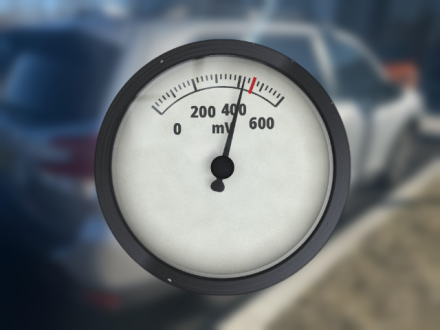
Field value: 420 mV
